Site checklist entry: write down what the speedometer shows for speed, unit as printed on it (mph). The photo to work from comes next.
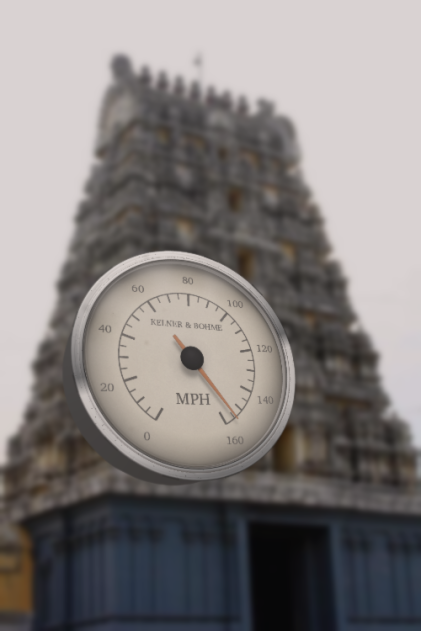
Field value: 155 mph
